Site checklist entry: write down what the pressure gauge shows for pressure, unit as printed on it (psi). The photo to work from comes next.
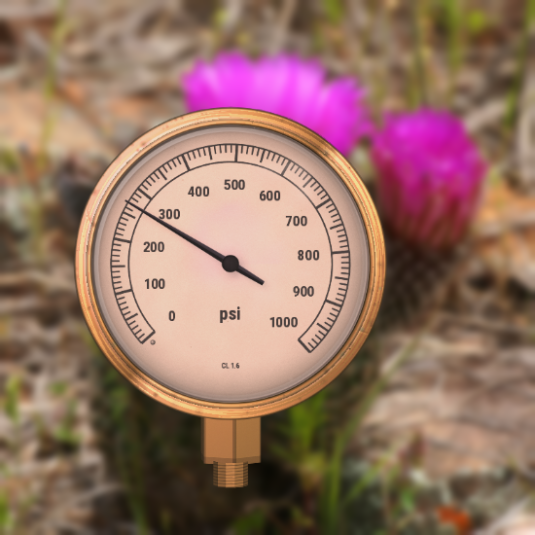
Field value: 270 psi
